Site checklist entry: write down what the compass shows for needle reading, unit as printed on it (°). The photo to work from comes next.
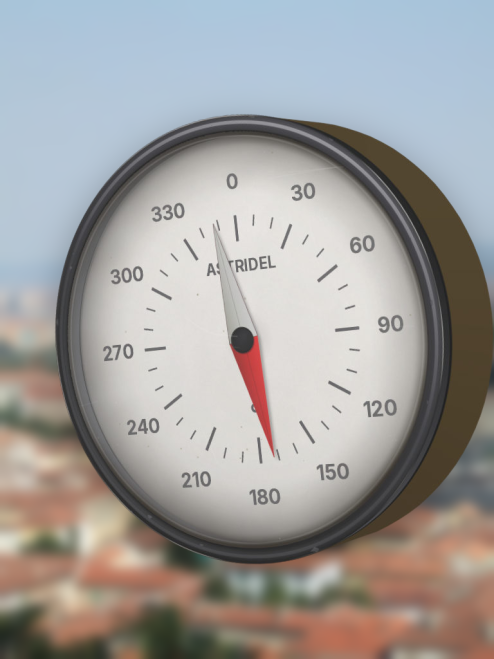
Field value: 170 °
